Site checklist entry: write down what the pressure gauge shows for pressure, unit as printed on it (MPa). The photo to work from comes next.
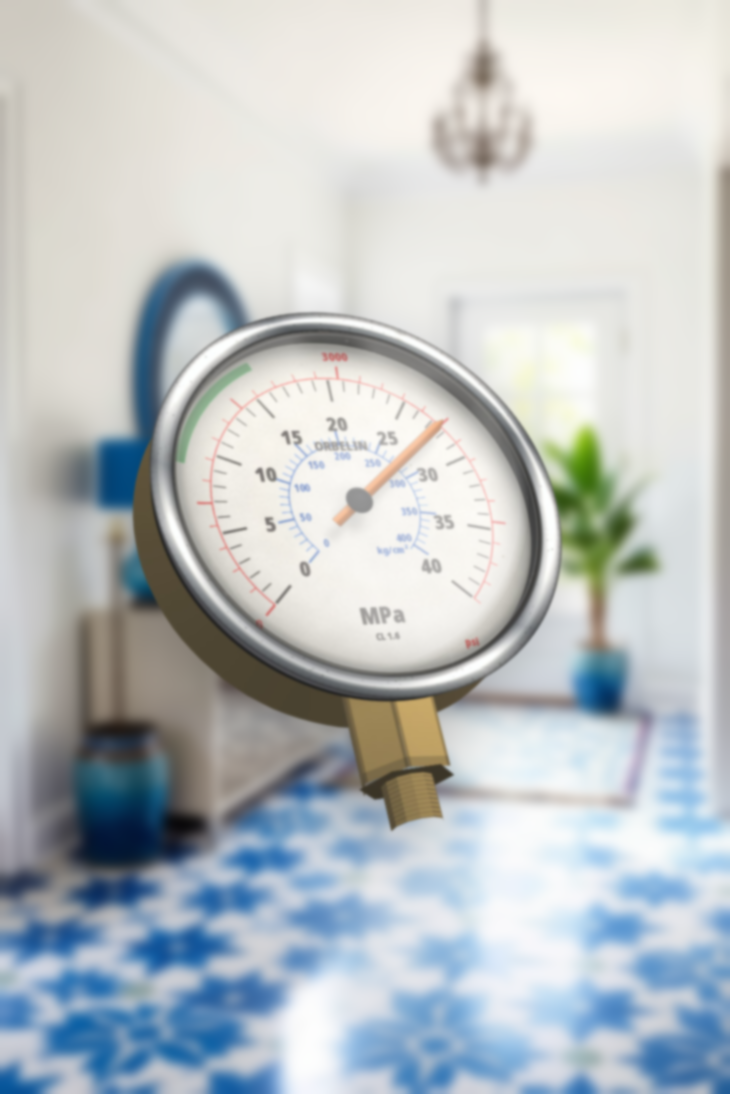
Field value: 27.5 MPa
